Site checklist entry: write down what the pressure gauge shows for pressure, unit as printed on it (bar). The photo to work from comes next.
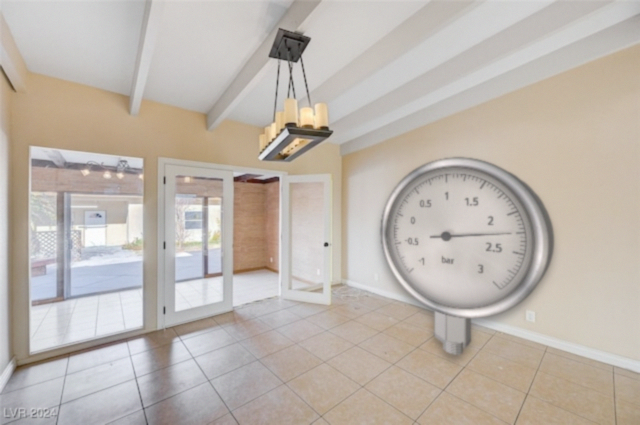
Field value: 2.25 bar
